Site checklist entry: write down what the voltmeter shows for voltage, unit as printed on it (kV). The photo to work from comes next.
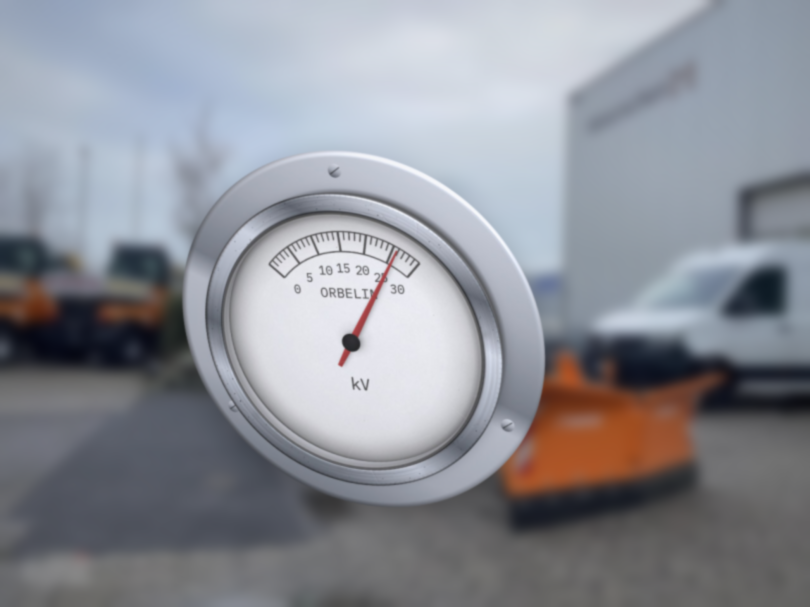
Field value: 26 kV
